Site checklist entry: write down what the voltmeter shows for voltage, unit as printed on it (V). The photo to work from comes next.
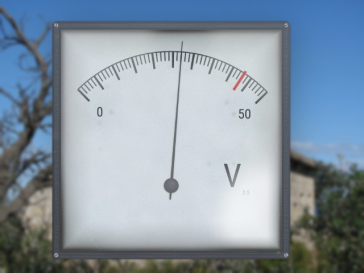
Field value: 27 V
